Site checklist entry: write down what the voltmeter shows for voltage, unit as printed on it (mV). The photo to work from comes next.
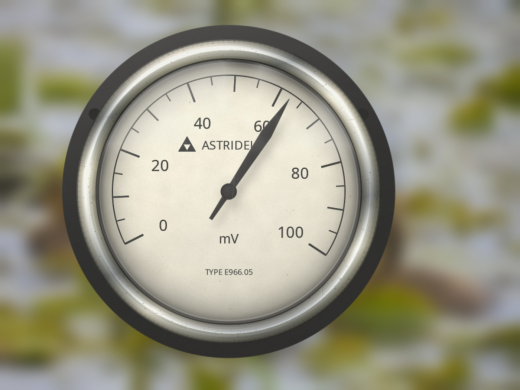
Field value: 62.5 mV
